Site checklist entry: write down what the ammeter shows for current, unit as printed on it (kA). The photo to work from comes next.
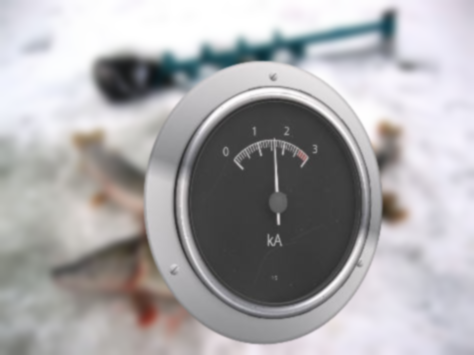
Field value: 1.5 kA
